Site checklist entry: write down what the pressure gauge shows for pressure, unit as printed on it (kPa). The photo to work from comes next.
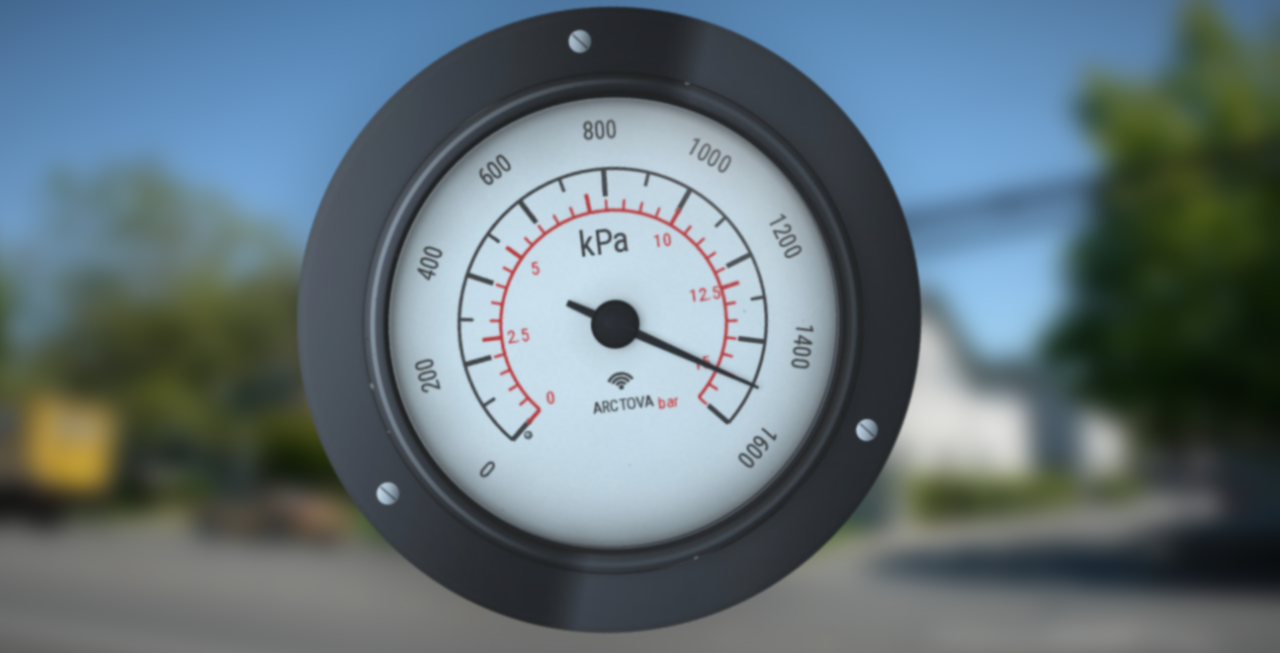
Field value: 1500 kPa
